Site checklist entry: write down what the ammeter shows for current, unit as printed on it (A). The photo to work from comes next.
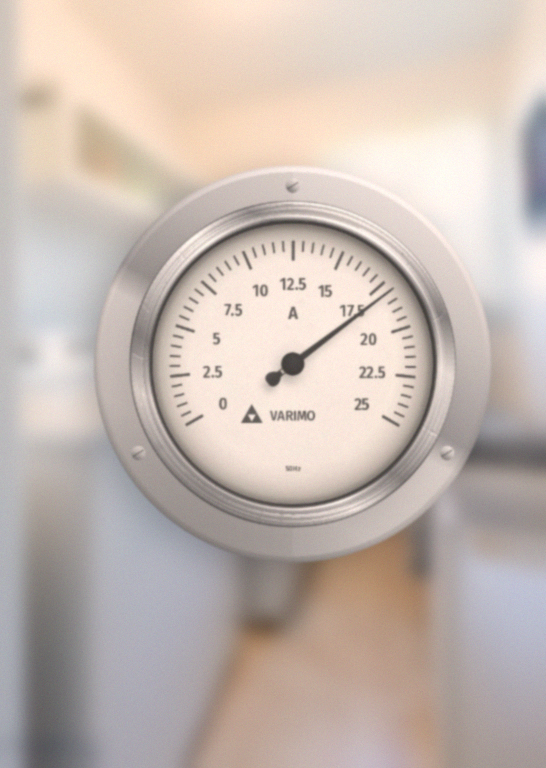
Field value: 18 A
